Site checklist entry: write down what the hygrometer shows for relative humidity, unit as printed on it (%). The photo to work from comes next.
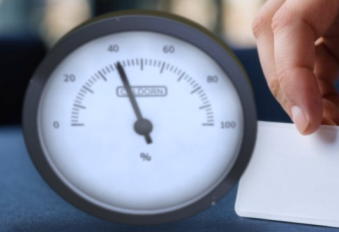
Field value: 40 %
